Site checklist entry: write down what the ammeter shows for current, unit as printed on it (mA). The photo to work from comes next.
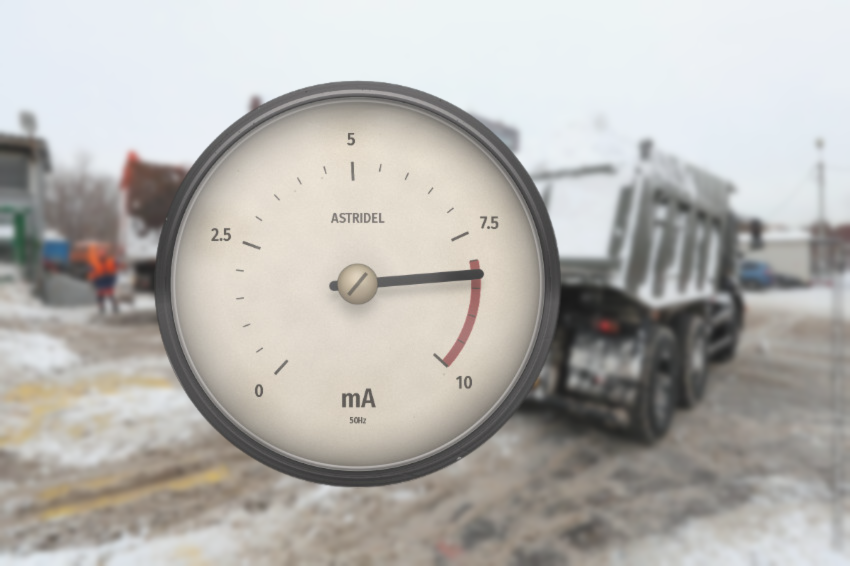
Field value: 8.25 mA
